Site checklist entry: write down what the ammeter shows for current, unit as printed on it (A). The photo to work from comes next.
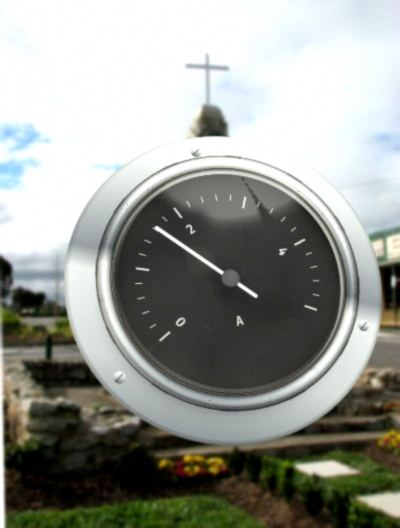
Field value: 1.6 A
